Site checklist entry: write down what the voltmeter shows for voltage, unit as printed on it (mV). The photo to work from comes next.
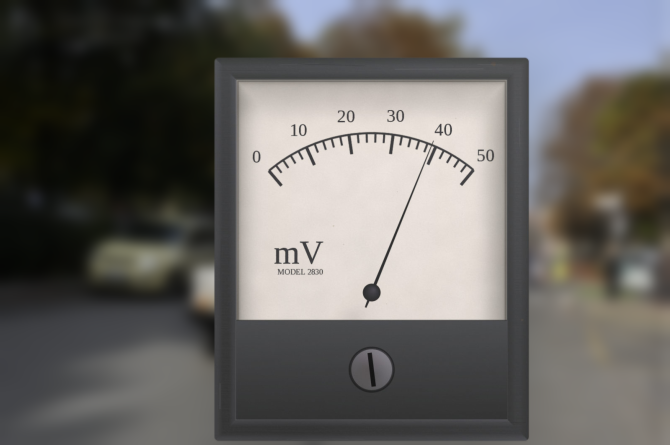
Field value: 39 mV
